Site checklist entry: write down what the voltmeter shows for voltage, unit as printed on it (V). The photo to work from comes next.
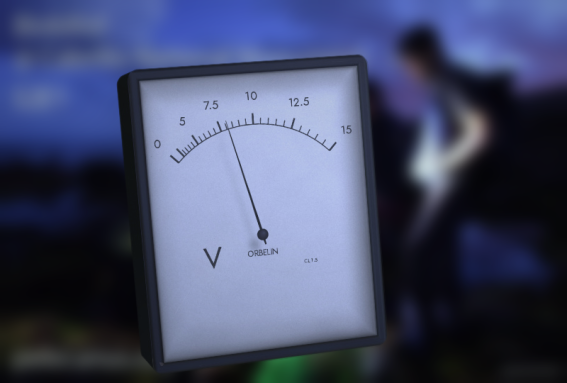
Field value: 8 V
